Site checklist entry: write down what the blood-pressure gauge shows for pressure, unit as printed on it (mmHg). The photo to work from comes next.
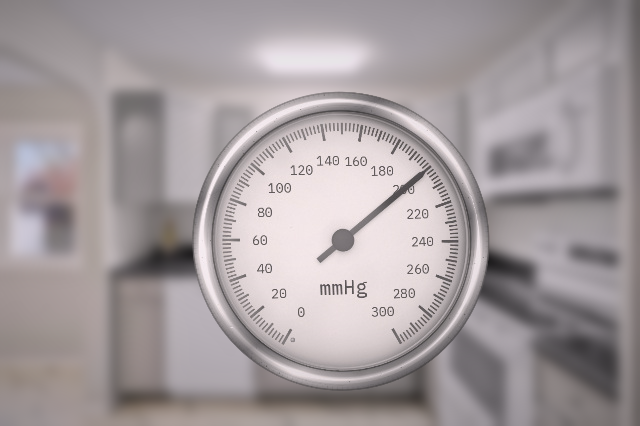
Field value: 200 mmHg
